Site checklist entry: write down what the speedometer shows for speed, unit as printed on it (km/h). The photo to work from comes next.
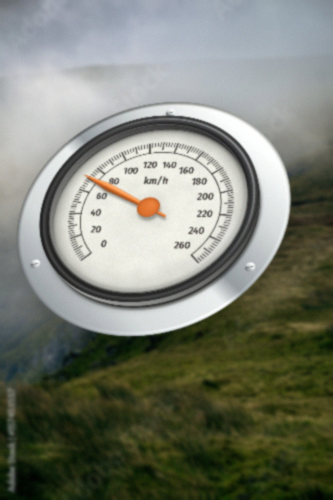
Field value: 70 km/h
